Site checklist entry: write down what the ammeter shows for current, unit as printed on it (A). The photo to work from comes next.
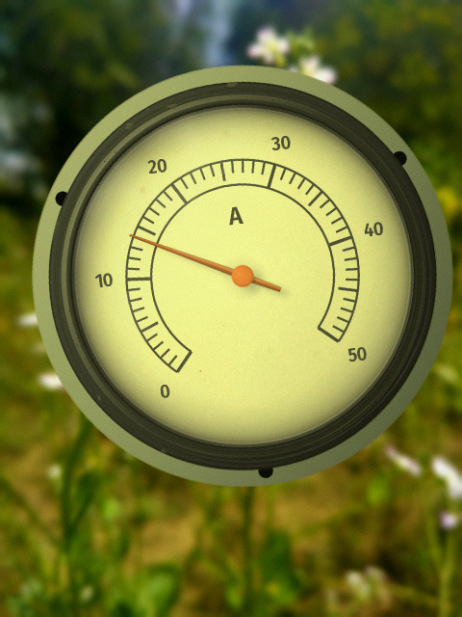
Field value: 14 A
